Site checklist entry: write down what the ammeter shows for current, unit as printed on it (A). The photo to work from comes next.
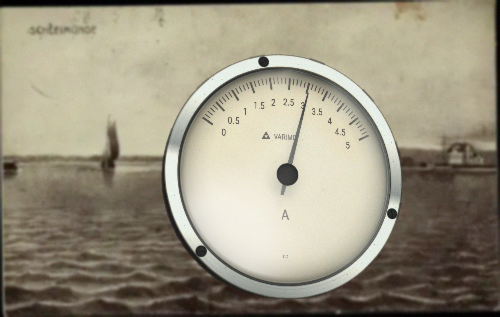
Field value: 3 A
